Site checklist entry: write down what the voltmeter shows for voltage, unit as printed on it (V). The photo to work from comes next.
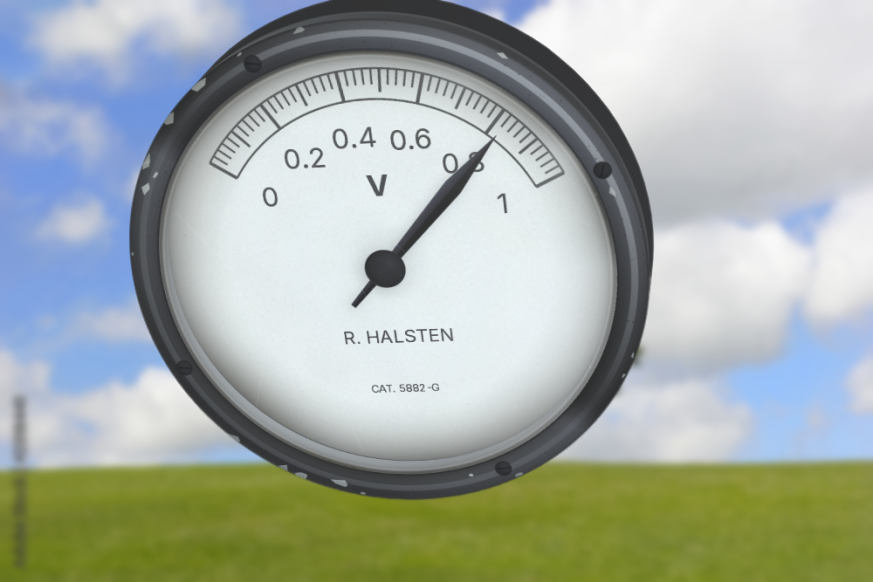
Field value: 0.82 V
